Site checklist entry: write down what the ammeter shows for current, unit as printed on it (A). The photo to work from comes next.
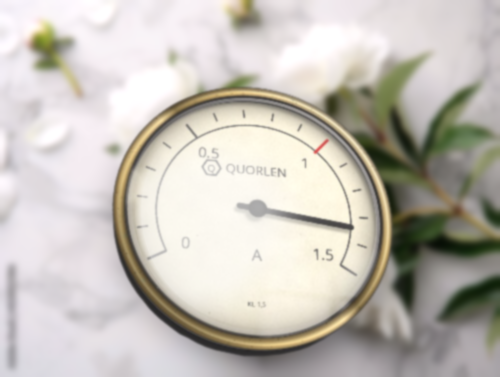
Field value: 1.35 A
